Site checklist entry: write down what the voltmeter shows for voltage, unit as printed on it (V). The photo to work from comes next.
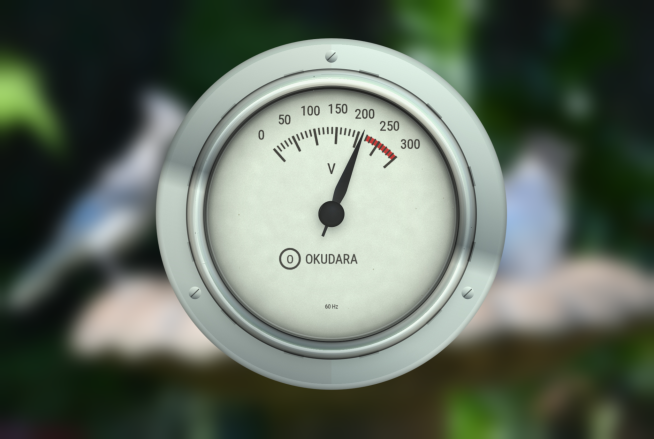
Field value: 210 V
